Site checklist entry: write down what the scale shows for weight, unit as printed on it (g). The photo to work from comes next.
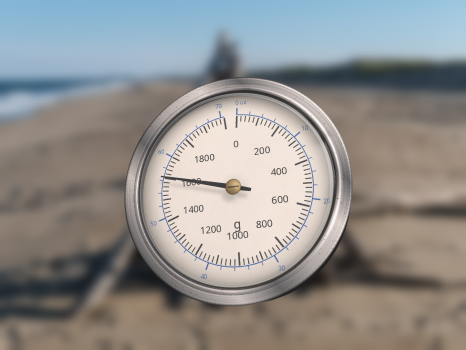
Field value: 1600 g
